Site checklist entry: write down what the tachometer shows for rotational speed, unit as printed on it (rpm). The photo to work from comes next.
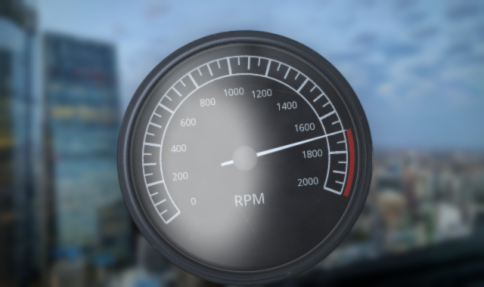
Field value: 1700 rpm
